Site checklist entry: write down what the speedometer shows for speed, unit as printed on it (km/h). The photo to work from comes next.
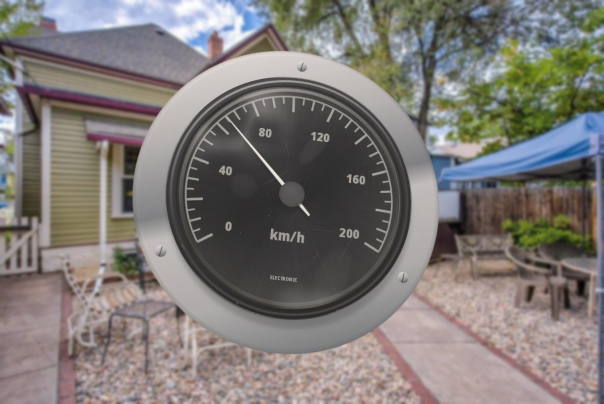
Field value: 65 km/h
